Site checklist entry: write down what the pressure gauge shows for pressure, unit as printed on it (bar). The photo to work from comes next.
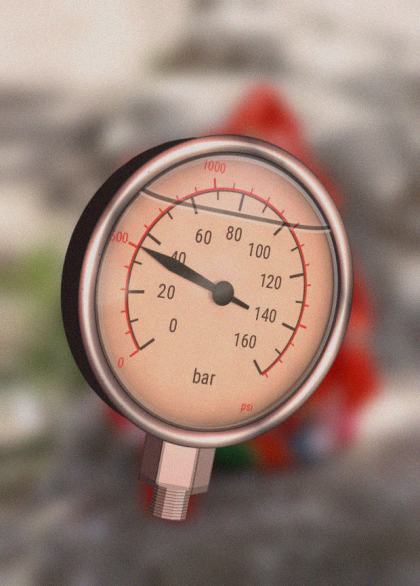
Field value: 35 bar
